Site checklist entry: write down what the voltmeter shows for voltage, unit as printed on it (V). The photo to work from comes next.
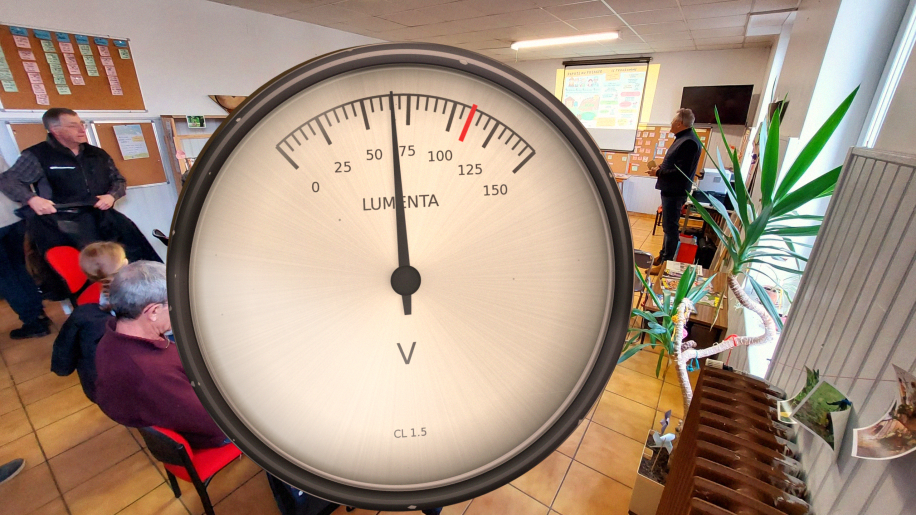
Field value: 65 V
